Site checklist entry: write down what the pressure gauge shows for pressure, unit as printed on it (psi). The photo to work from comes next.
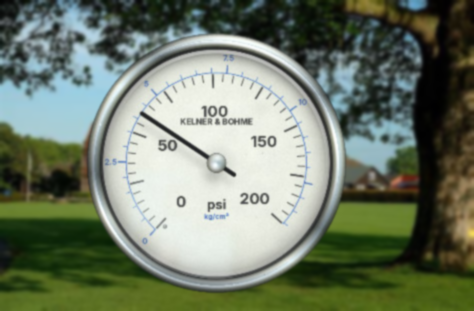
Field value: 60 psi
